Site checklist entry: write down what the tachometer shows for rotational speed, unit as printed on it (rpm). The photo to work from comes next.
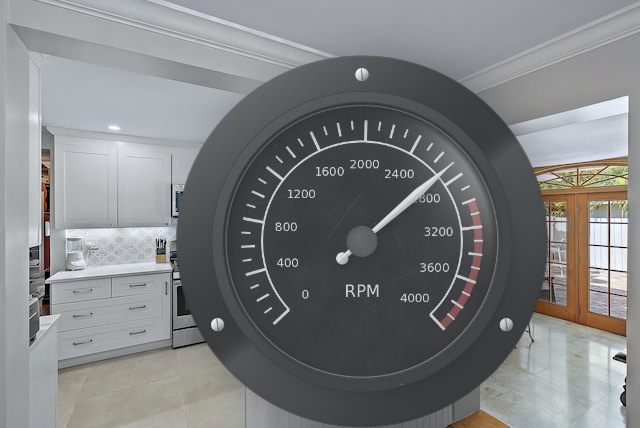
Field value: 2700 rpm
